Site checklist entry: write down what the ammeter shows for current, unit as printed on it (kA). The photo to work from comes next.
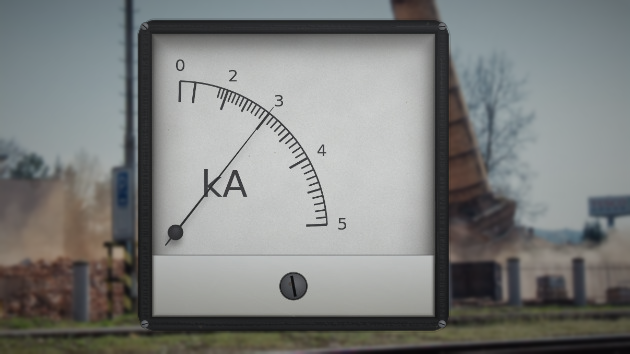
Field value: 3 kA
